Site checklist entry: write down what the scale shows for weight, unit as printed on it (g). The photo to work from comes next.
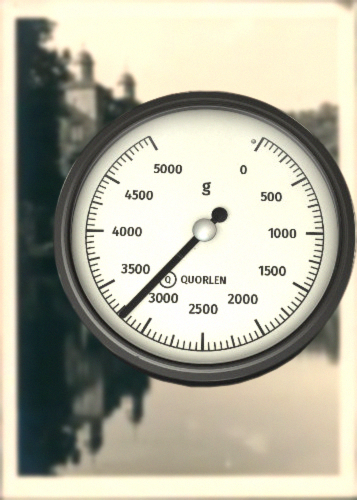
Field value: 3200 g
